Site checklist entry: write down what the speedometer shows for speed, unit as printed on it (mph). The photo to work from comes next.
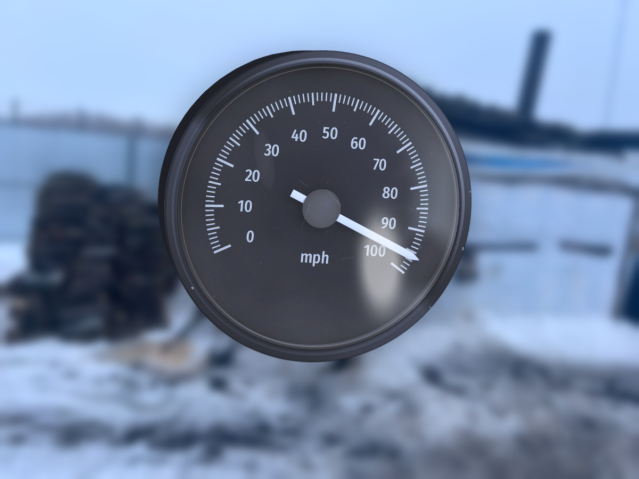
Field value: 96 mph
